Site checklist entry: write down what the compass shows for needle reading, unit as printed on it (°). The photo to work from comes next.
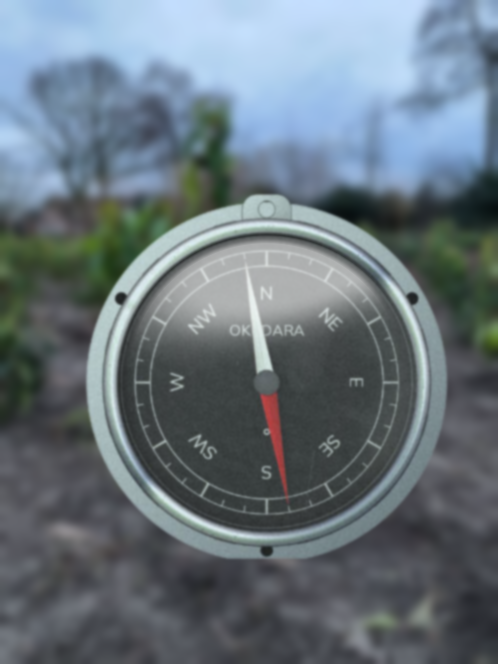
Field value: 170 °
